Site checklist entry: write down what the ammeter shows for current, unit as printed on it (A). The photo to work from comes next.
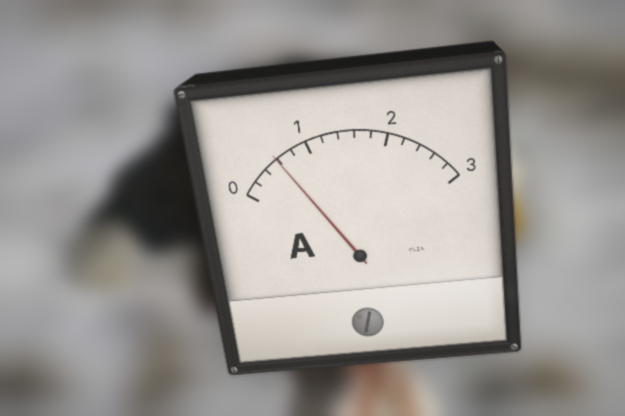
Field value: 0.6 A
